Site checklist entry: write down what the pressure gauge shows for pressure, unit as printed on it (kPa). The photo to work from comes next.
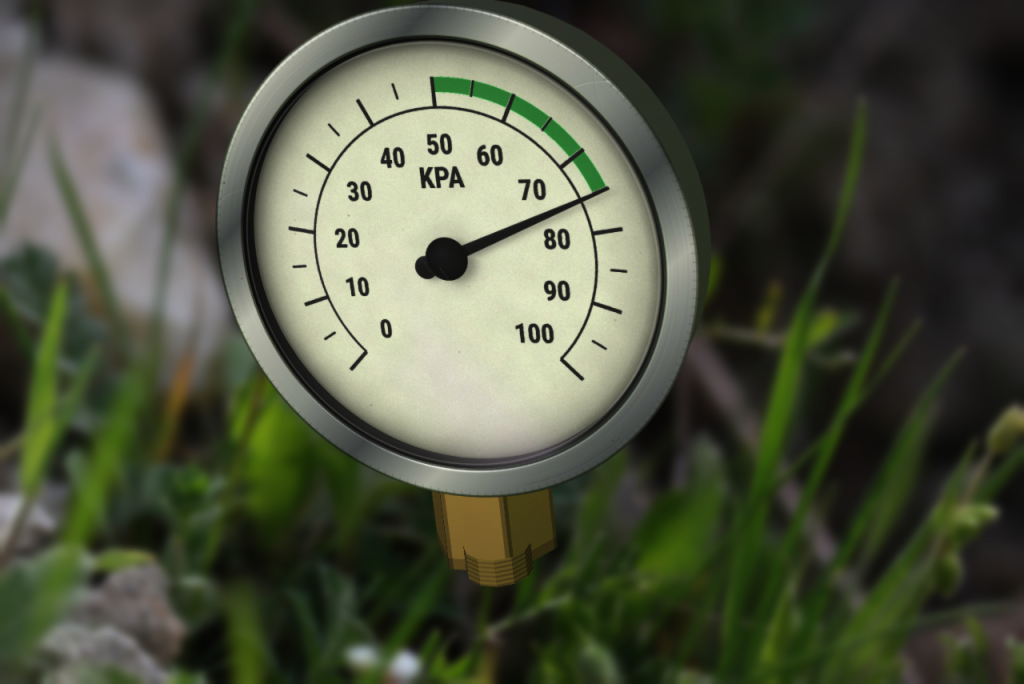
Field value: 75 kPa
